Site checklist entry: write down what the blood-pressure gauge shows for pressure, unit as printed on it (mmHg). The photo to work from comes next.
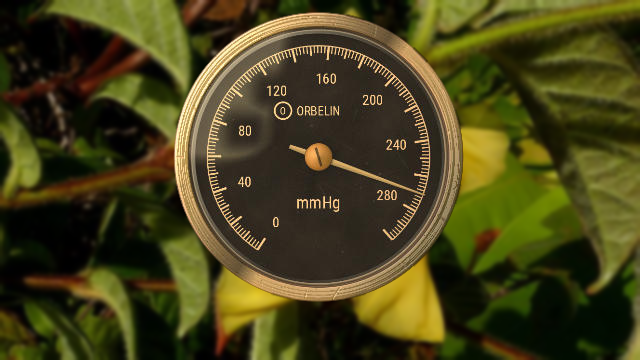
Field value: 270 mmHg
